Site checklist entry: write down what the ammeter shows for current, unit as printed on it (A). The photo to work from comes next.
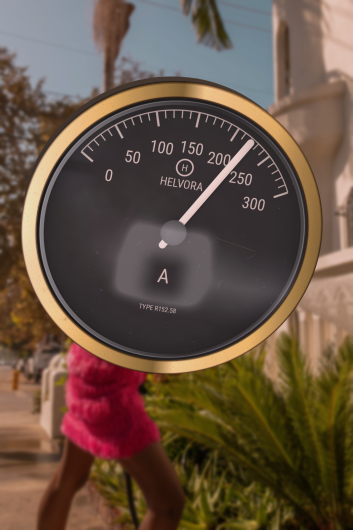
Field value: 220 A
